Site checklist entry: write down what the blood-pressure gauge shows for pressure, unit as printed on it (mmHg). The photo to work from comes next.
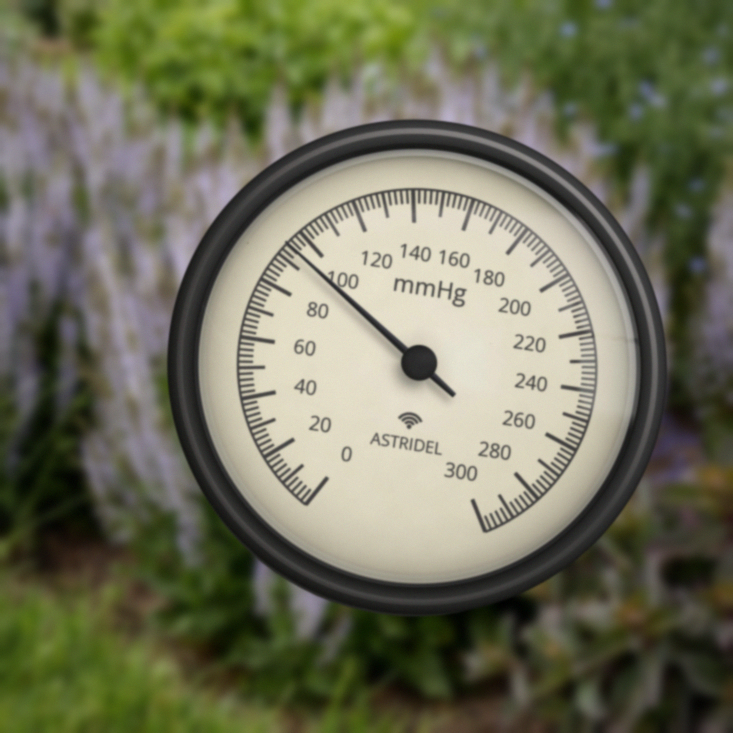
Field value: 94 mmHg
